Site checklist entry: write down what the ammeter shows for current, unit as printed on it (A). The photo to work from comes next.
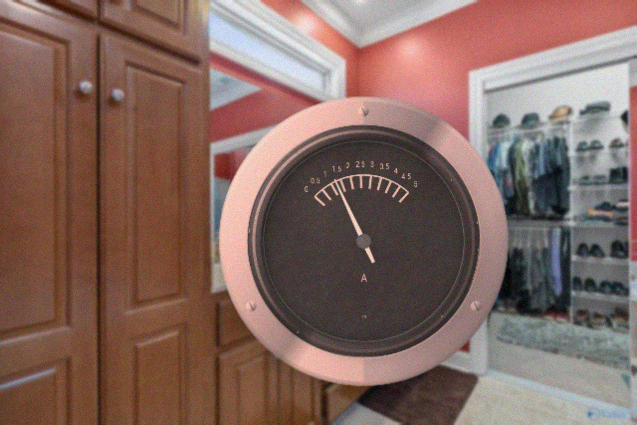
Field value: 1.25 A
